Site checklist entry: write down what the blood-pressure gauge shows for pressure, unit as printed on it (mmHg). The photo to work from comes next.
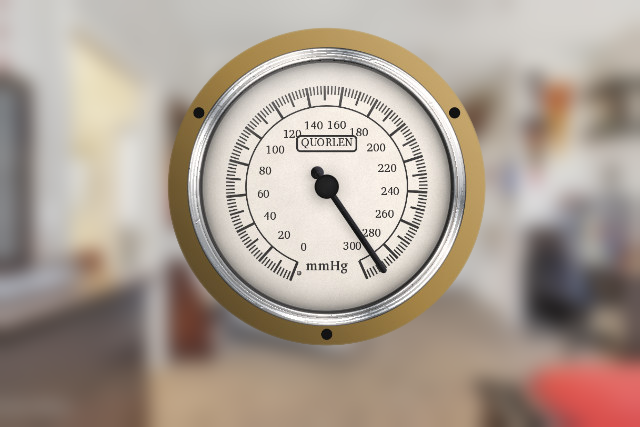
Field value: 290 mmHg
